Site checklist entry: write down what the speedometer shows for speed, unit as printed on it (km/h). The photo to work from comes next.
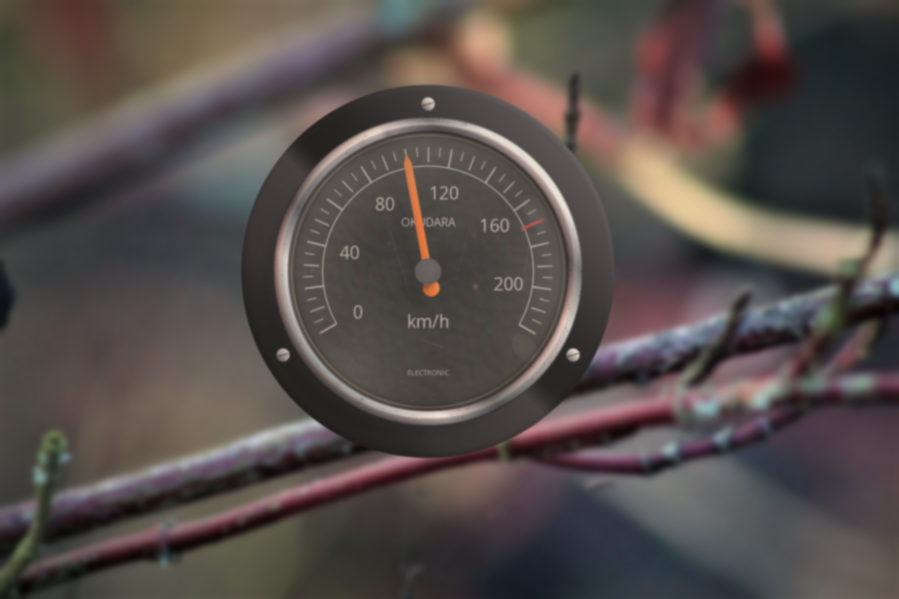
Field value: 100 km/h
